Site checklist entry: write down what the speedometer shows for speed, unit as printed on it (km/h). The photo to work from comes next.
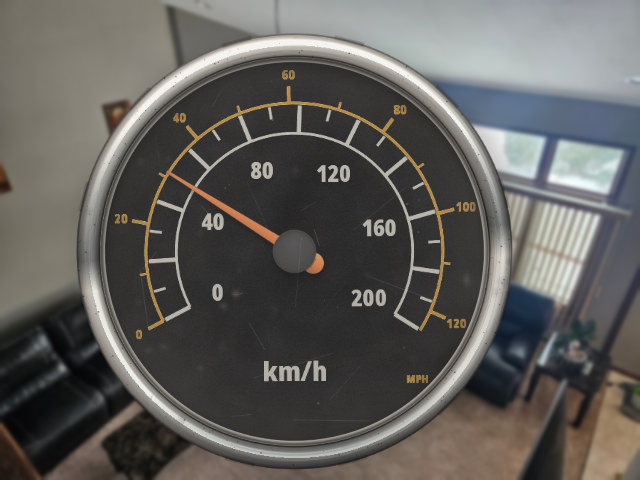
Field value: 50 km/h
